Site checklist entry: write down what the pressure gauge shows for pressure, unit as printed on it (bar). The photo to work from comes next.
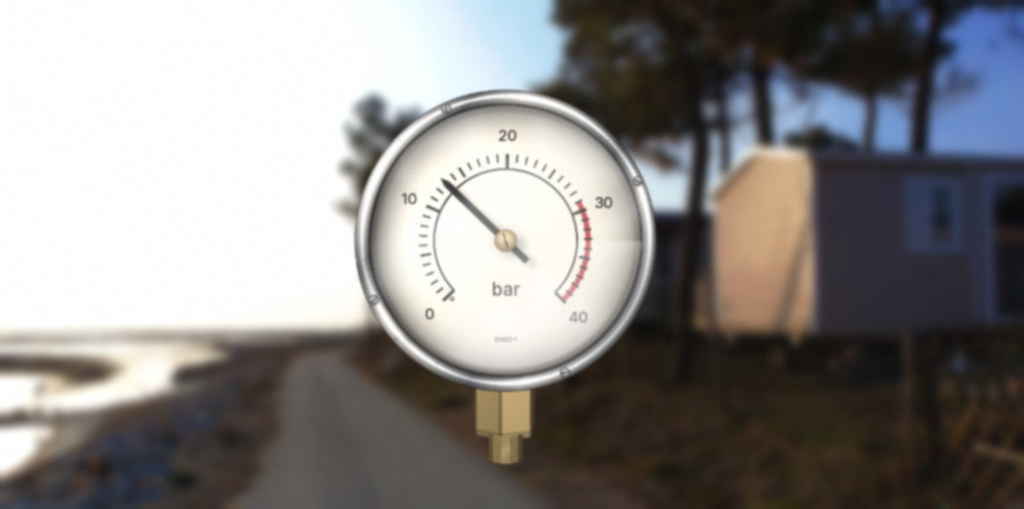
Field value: 13 bar
